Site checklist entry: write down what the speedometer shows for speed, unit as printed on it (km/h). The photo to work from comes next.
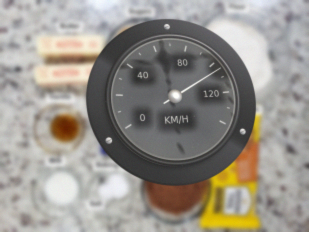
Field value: 105 km/h
